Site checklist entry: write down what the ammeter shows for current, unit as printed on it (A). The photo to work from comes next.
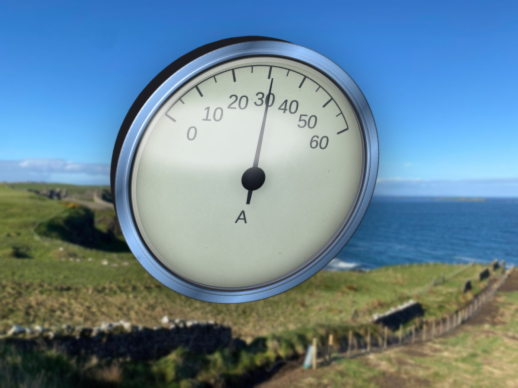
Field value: 30 A
